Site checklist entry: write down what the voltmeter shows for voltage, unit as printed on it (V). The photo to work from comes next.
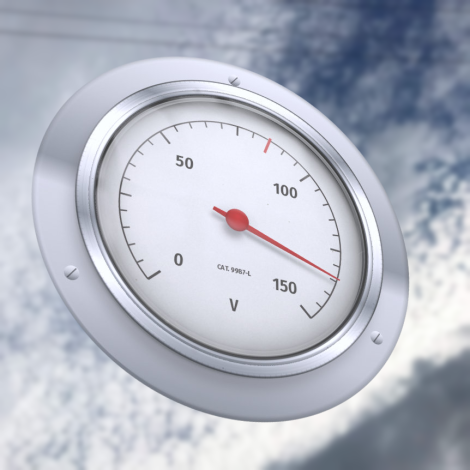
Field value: 135 V
